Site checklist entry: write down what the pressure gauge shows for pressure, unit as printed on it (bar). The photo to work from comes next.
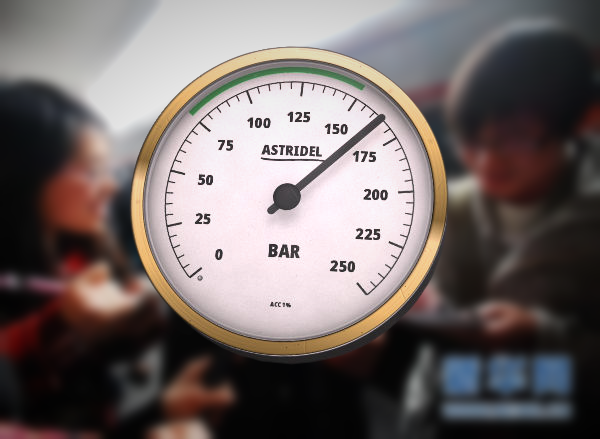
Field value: 165 bar
